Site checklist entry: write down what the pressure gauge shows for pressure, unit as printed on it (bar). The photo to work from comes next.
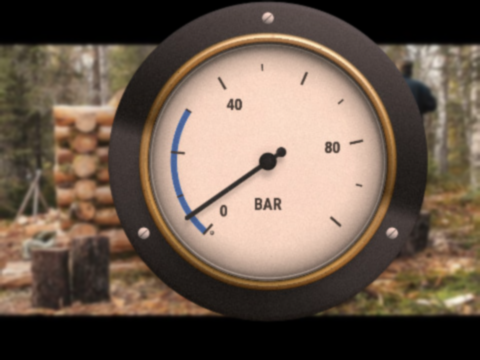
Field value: 5 bar
